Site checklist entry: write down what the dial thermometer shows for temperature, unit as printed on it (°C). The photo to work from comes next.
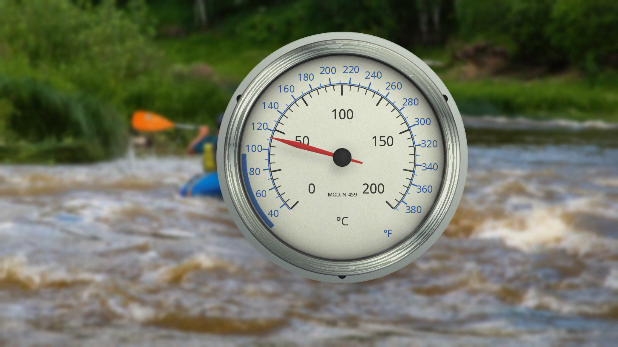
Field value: 45 °C
